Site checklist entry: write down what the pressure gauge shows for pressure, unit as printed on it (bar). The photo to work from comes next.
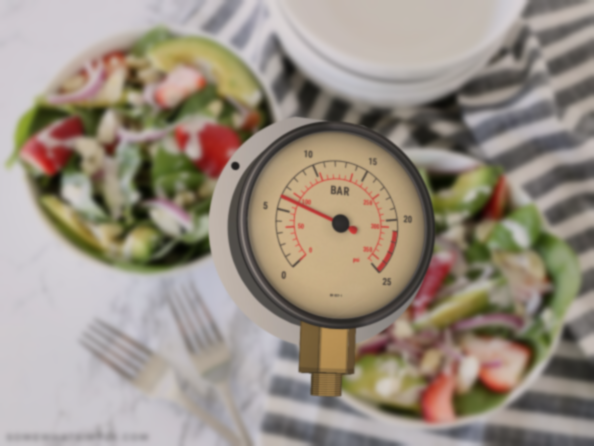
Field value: 6 bar
